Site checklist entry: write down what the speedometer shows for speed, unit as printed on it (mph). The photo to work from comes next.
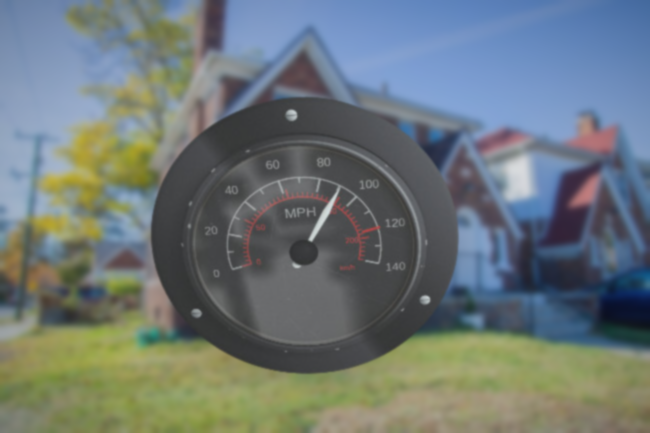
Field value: 90 mph
